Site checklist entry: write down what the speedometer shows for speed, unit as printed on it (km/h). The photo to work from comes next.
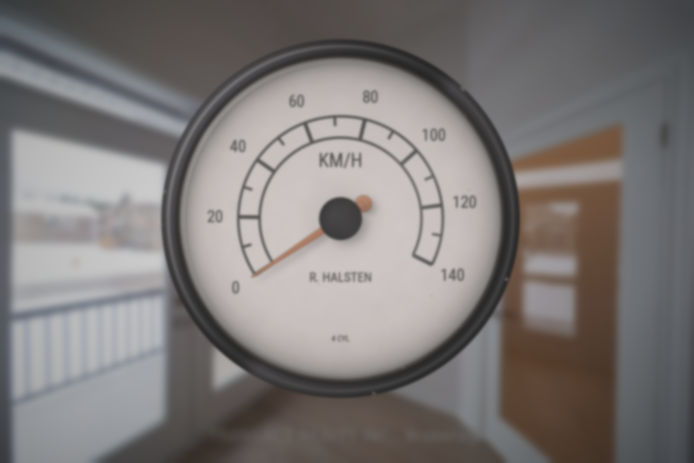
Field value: 0 km/h
